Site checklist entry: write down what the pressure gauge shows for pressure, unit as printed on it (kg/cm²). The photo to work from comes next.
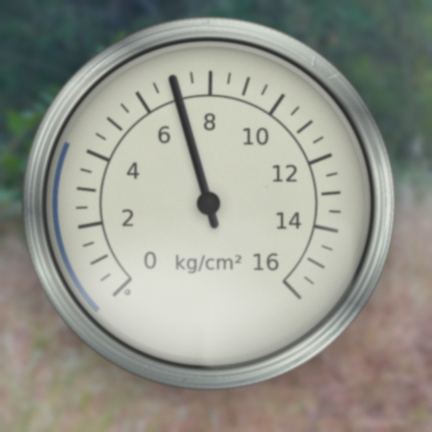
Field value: 7 kg/cm²
